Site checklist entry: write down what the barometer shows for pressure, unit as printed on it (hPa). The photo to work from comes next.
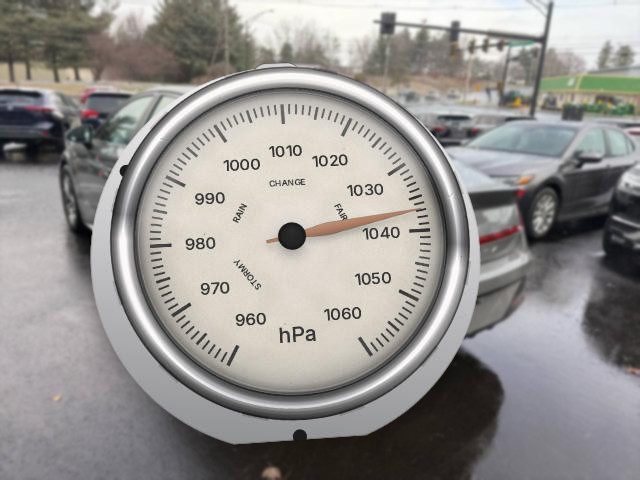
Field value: 1037 hPa
